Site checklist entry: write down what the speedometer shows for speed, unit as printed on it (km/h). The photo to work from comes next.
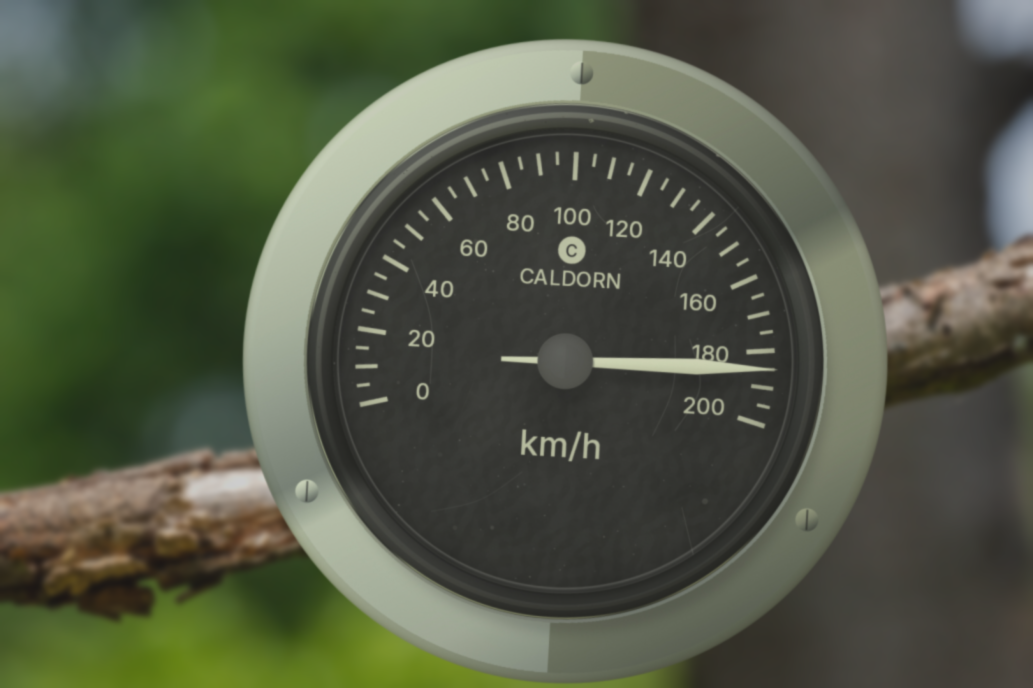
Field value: 185 km/h
